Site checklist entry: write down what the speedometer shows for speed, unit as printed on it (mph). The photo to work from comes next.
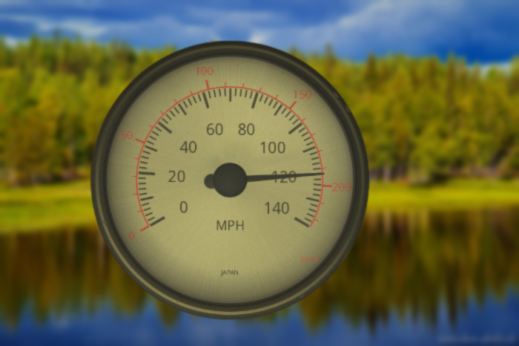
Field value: 120 mph
